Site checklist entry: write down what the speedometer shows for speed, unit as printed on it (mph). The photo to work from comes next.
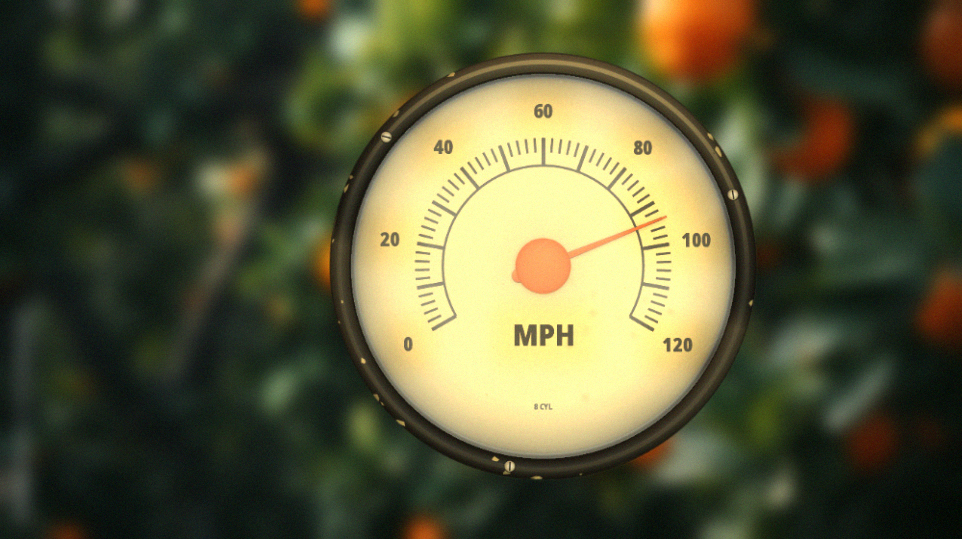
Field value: 94 mph
